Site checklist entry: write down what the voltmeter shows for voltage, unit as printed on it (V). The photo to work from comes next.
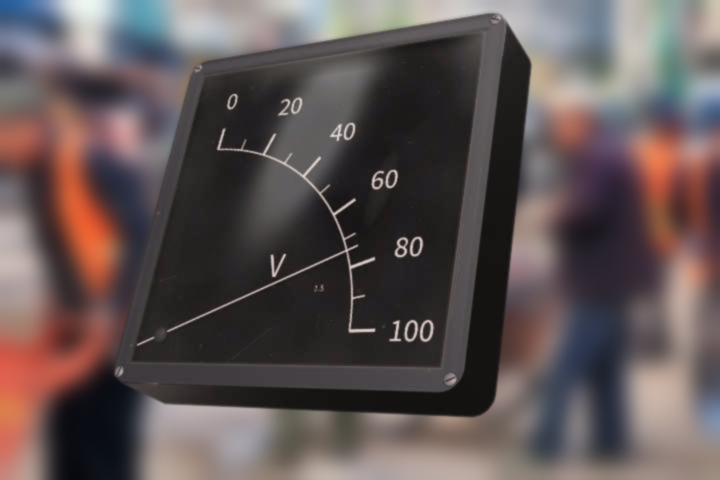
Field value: 75 V
